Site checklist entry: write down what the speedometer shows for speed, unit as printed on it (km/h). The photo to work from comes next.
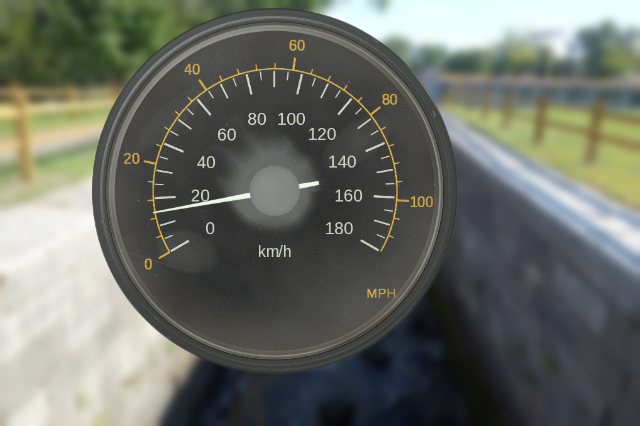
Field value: 15 km/h
